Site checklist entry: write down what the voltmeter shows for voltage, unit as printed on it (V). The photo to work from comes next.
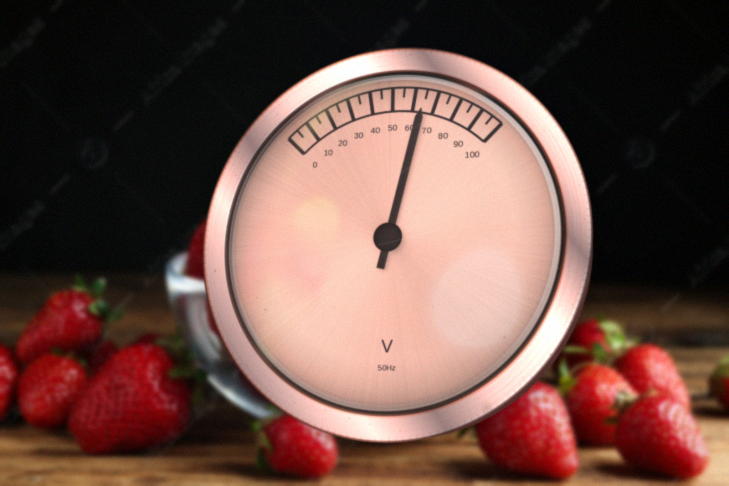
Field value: 65 V
